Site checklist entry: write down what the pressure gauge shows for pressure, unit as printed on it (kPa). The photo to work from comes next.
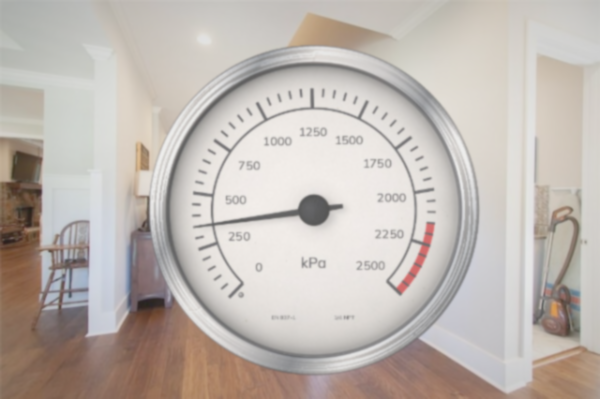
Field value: 350 kPa
